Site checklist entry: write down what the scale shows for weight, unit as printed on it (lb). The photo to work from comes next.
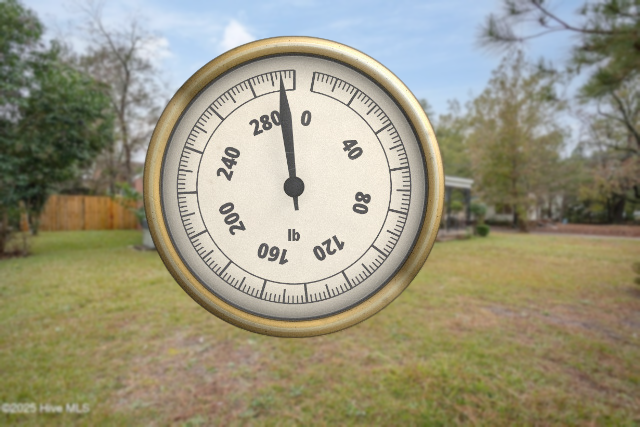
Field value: 294 lb
